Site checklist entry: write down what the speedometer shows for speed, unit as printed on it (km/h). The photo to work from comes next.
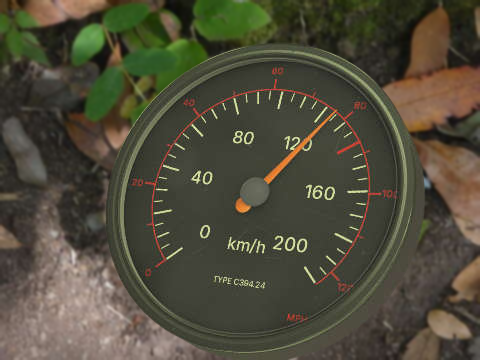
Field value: 125 km/h
